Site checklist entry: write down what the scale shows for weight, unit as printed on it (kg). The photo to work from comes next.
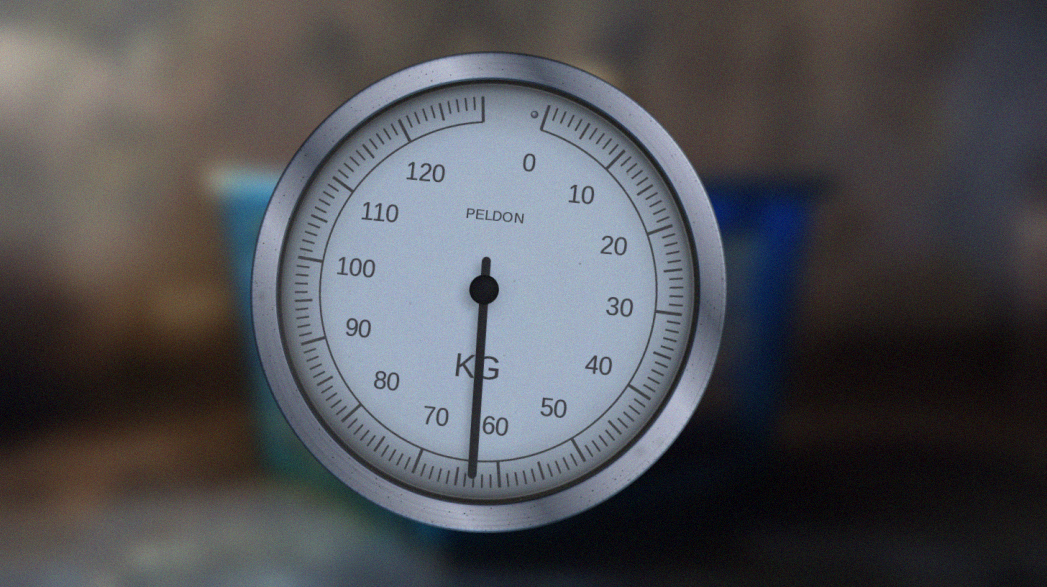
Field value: 63 kg
